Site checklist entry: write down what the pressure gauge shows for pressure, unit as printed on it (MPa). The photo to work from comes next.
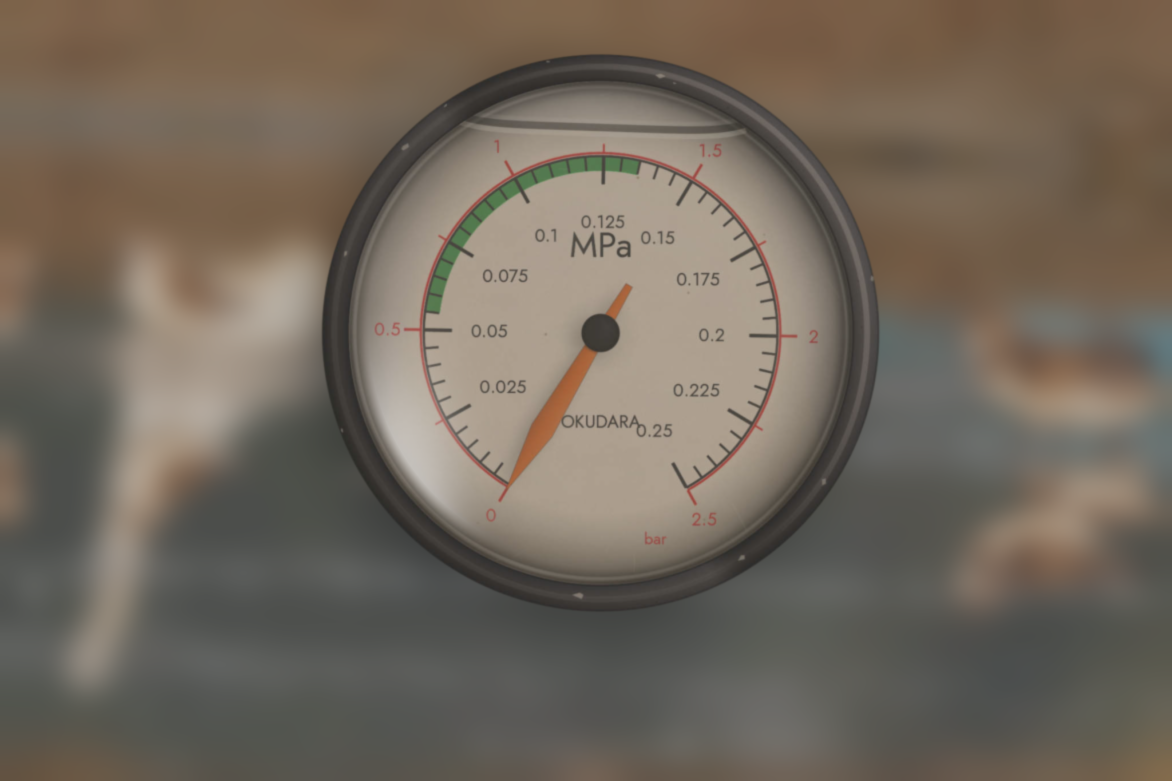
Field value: 0 MPa
